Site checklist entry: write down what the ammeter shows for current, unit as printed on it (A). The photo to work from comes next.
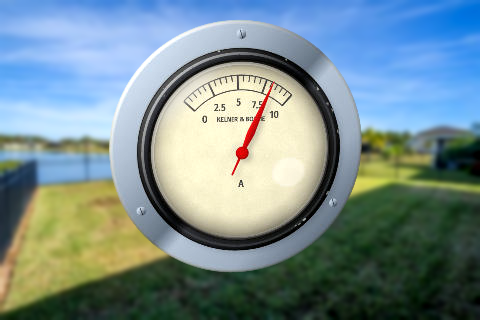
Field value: 8 A
